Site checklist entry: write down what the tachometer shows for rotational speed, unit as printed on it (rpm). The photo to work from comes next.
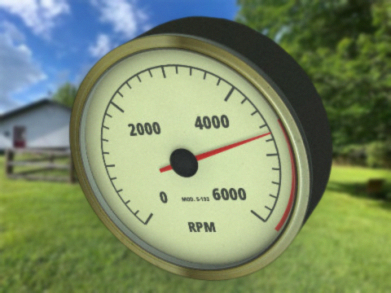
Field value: 4700 rpm
